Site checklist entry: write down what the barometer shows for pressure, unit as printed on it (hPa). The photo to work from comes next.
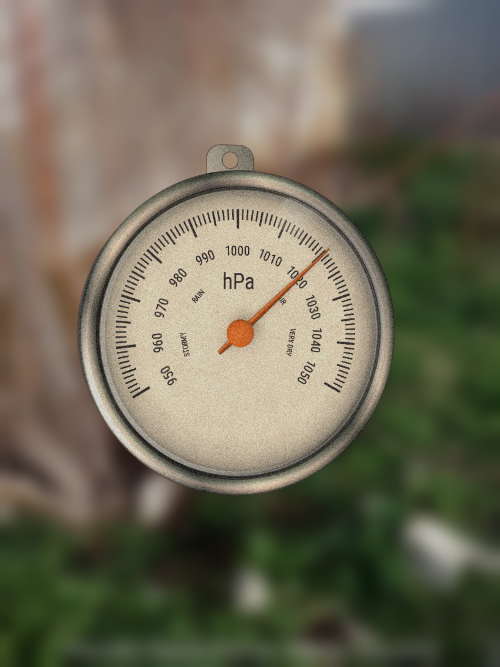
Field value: 1020 hPa
